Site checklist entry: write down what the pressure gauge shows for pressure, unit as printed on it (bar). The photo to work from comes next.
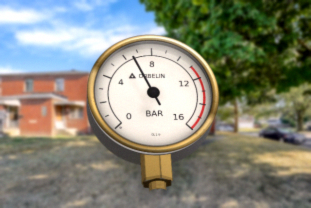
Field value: 6.5 bar
